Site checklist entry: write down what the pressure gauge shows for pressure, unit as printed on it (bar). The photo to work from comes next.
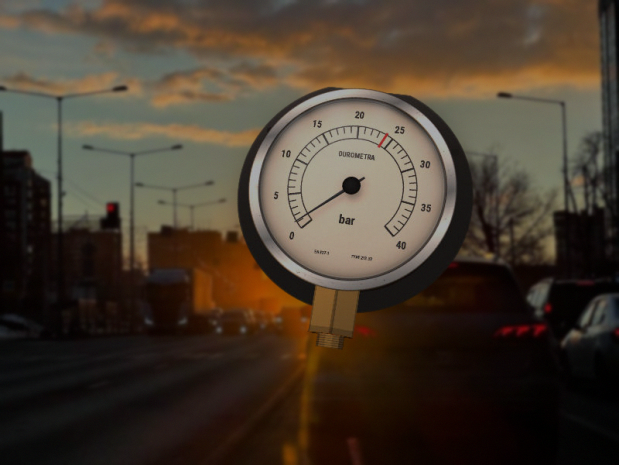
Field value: 1 bar
